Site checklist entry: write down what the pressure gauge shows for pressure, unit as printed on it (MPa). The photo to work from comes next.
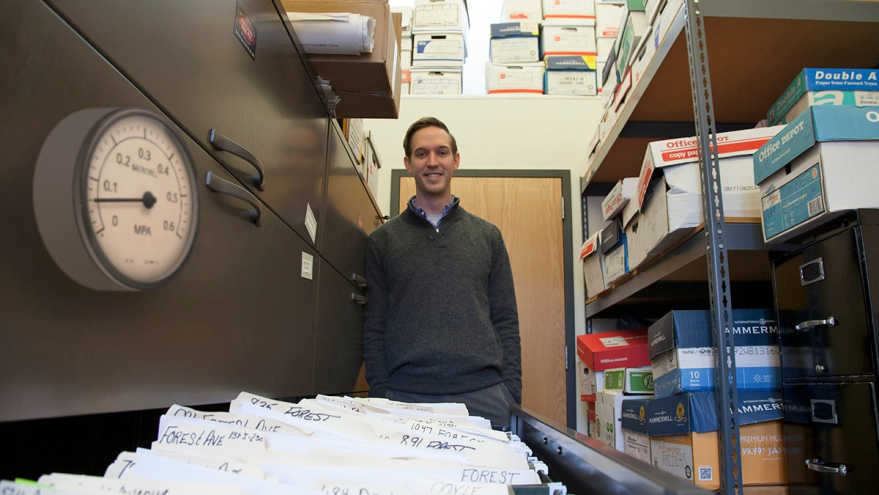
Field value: 0.06 MPa
